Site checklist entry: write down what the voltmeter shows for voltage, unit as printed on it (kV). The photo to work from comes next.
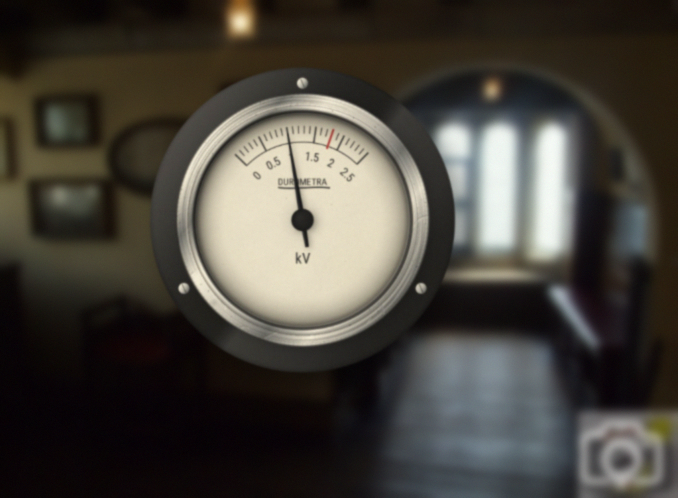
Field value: 1 kV
